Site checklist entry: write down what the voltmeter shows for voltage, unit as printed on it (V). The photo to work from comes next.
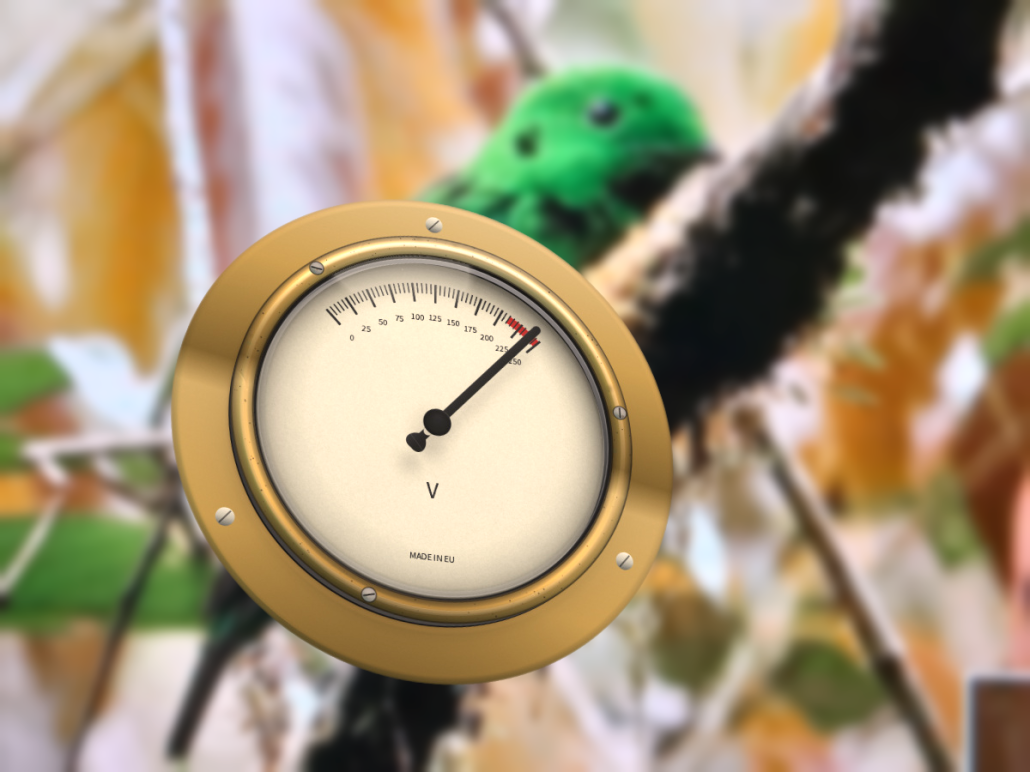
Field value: 240 V
